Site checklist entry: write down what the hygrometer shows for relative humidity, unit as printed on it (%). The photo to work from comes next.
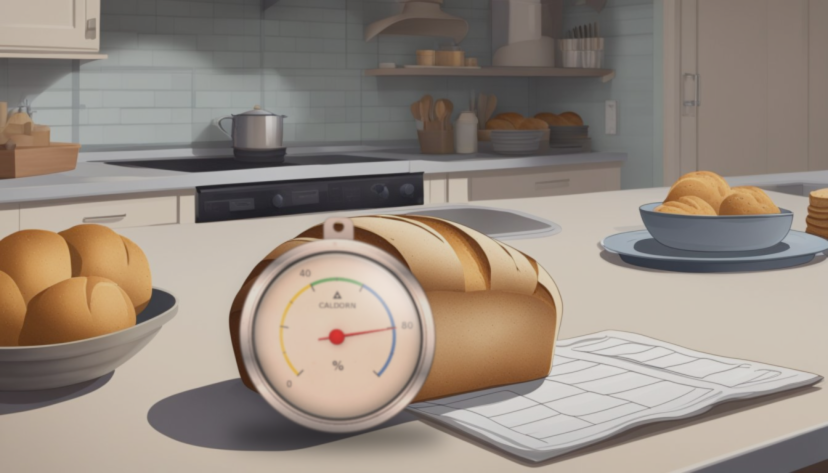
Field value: 80 %
